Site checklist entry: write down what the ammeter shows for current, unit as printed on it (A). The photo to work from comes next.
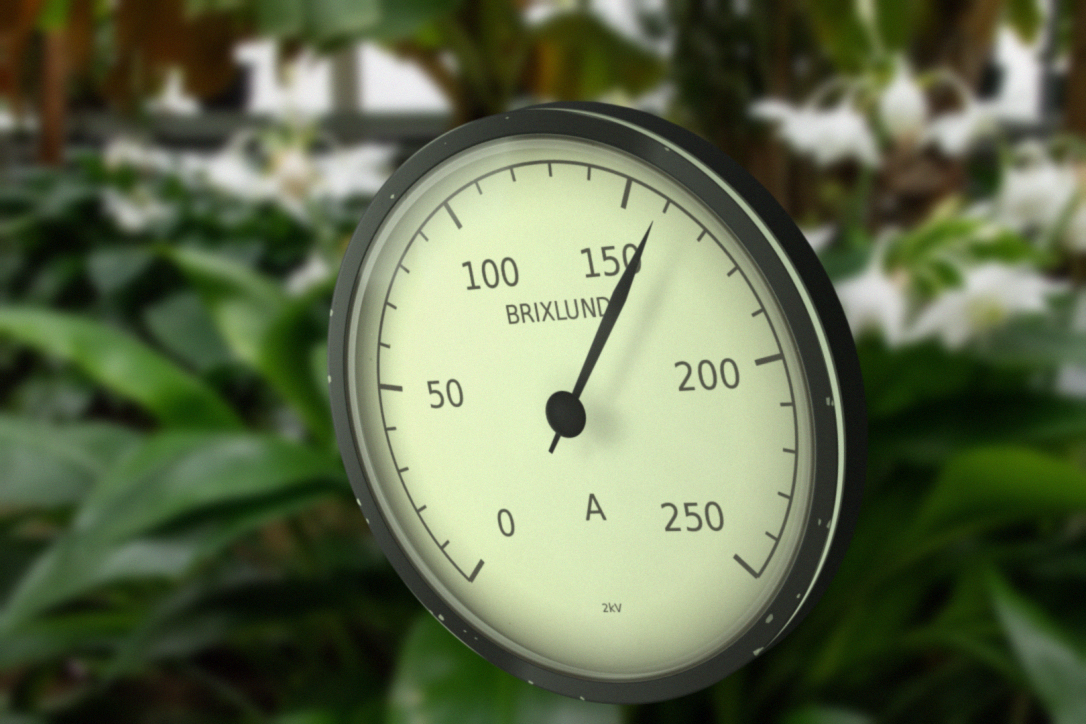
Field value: 160 A
